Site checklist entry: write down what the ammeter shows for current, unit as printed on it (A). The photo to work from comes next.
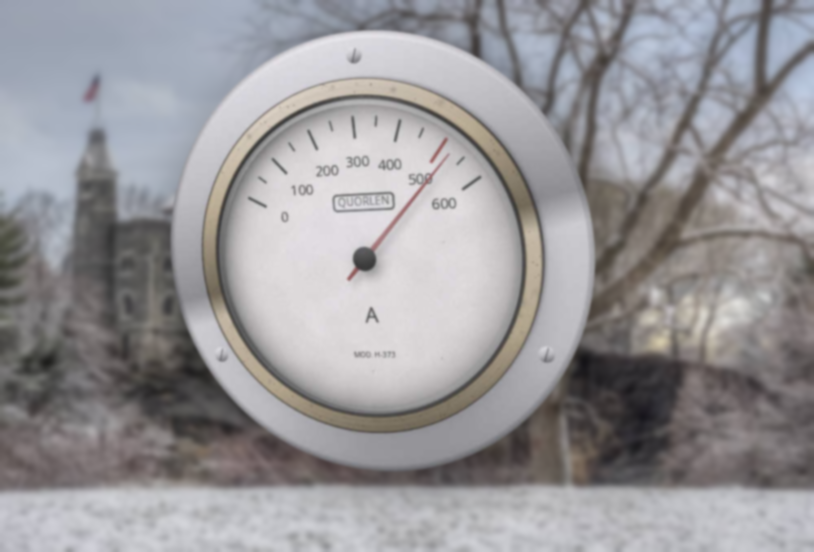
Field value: 525 A
